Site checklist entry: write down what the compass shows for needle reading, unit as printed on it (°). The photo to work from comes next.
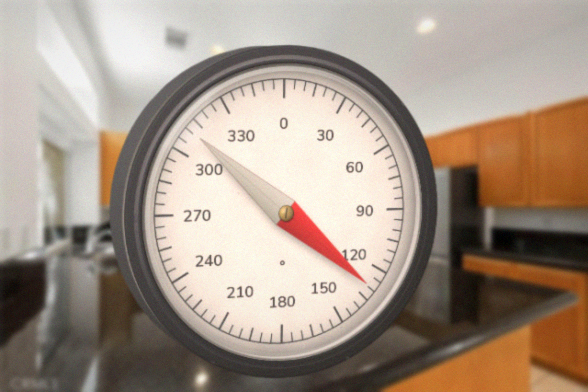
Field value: 130 °
